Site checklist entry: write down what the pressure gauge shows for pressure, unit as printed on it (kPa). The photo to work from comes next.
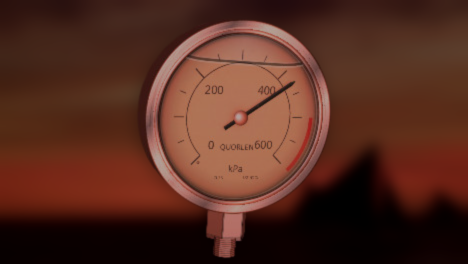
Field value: 425 kPa
